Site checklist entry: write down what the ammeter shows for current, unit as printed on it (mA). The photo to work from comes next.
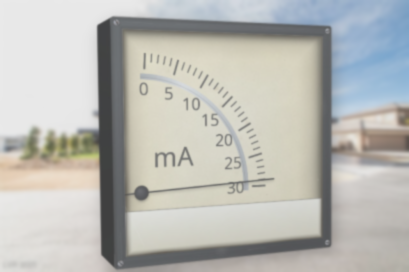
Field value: 29 mA
